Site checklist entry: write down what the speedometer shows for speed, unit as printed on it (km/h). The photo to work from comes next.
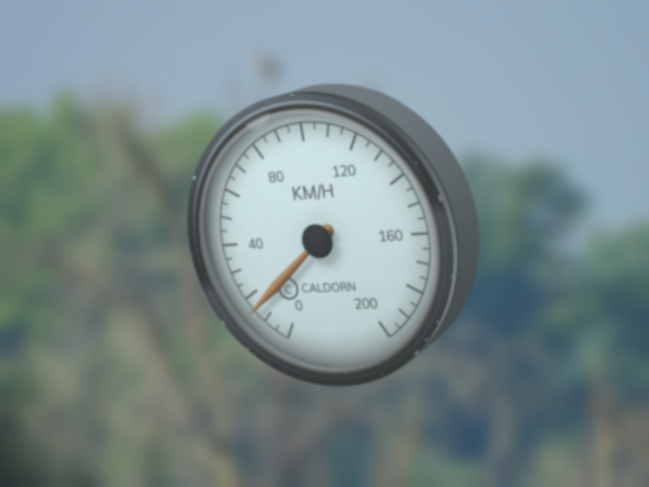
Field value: 15 km/h
